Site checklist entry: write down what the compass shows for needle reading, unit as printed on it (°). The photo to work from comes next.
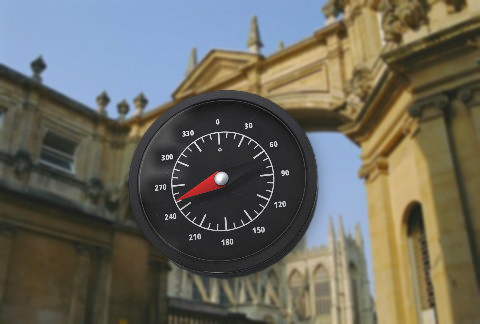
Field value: 250 °
